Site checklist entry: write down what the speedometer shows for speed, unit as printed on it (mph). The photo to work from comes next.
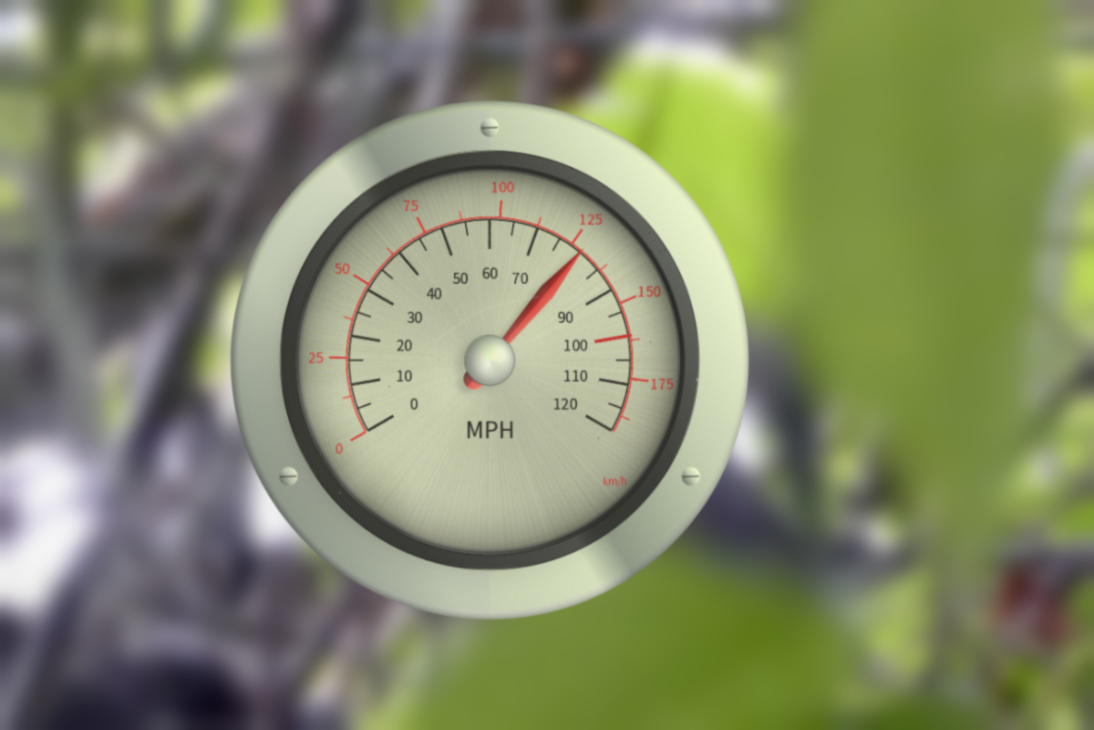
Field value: 80 mph
